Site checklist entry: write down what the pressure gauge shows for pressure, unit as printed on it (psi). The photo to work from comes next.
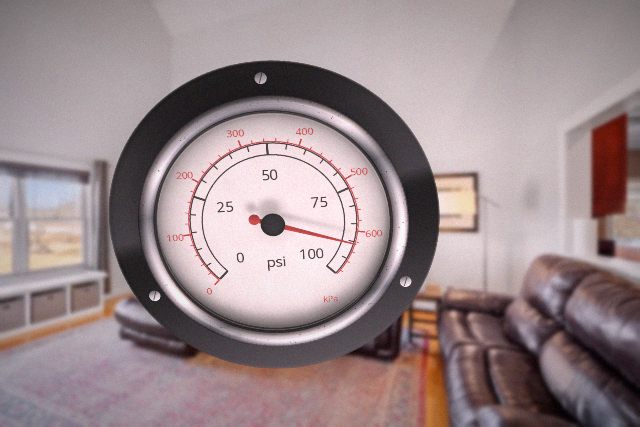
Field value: 90 psi
